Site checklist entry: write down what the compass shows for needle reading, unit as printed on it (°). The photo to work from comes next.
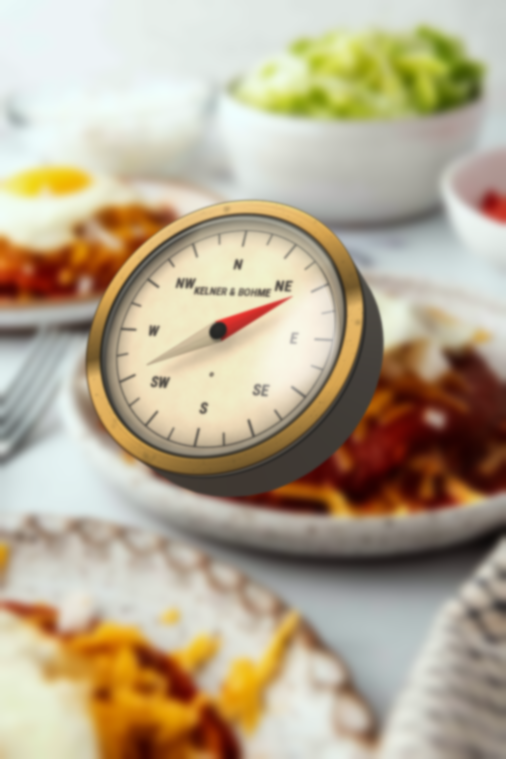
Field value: 60 °
